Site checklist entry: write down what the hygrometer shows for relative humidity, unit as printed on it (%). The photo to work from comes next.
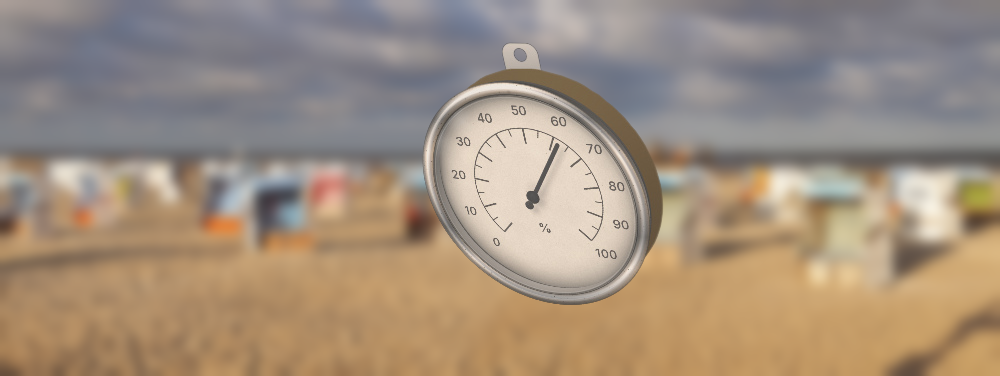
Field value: 62.5 %
